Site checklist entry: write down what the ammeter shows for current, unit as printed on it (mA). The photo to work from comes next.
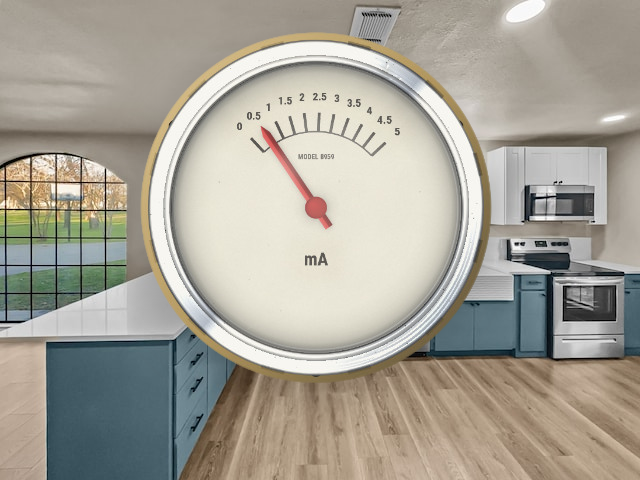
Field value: 0.5 mA
